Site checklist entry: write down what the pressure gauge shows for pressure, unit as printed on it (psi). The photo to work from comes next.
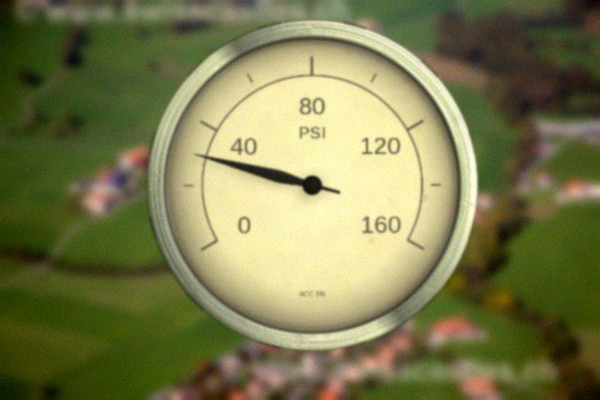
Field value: 30 psi
